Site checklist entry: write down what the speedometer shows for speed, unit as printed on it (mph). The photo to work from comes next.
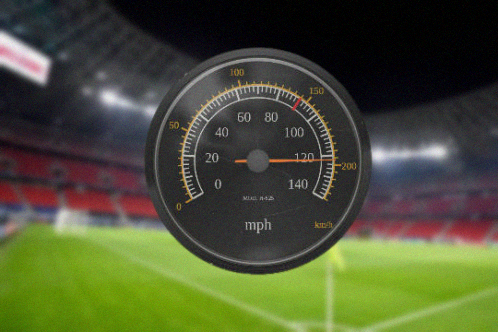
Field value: 122 mph
